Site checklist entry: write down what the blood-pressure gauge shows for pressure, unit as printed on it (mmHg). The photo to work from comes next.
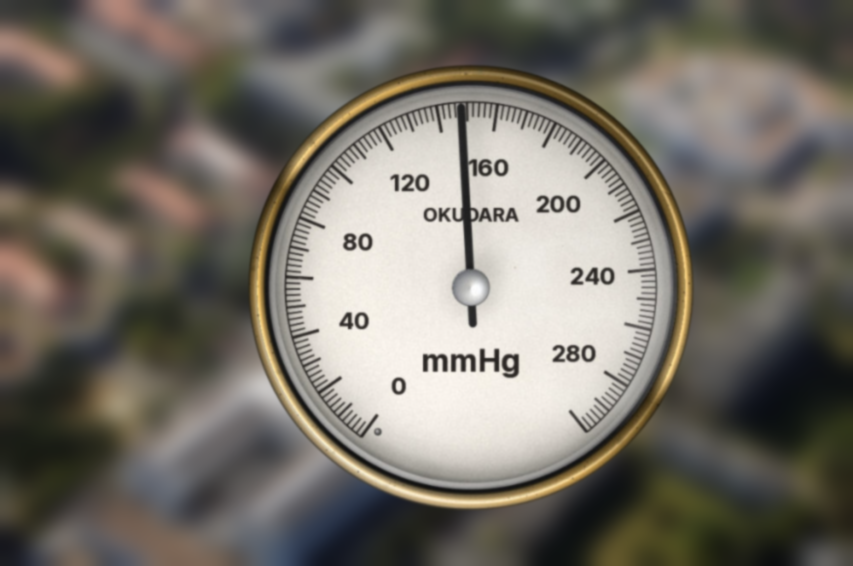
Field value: 148 mmHg
